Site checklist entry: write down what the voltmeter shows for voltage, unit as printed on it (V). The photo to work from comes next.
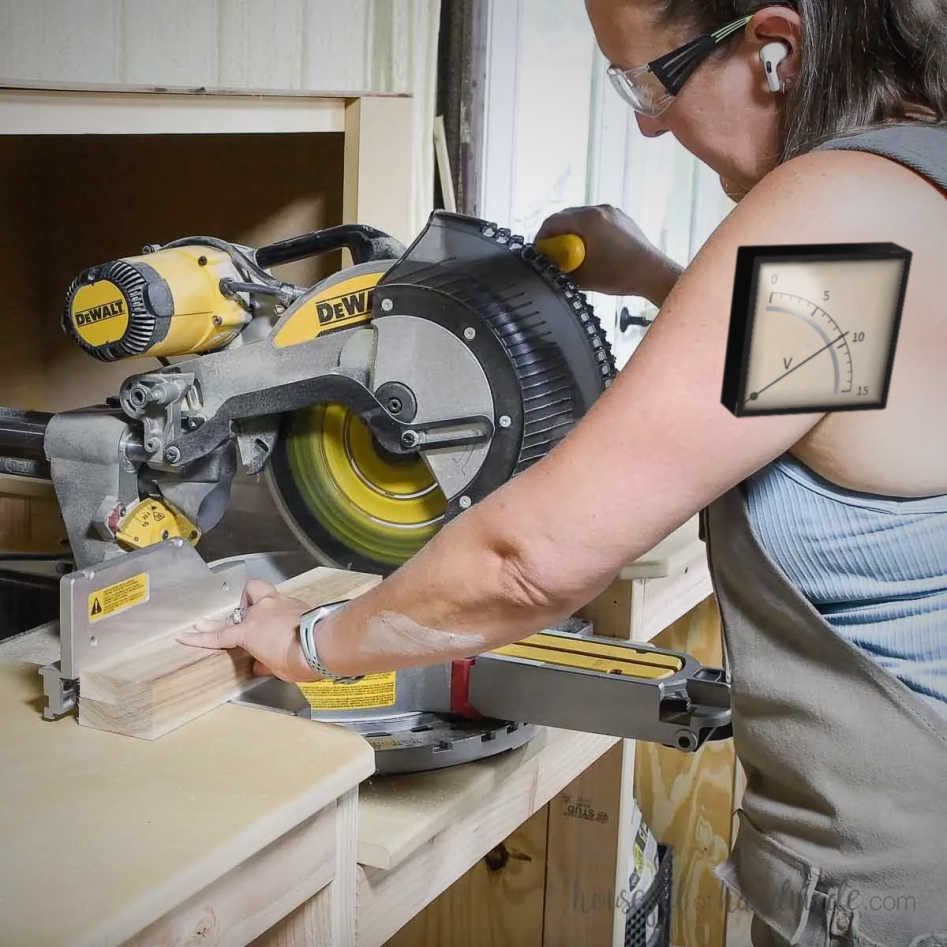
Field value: 9 V
